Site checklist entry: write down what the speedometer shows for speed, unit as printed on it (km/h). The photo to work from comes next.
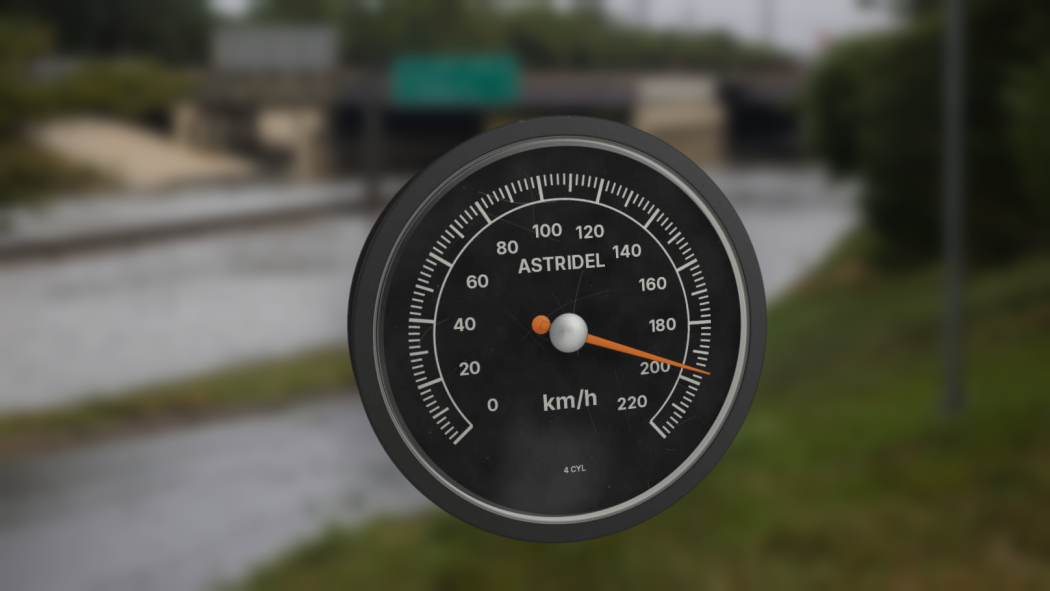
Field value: 196 km/h
